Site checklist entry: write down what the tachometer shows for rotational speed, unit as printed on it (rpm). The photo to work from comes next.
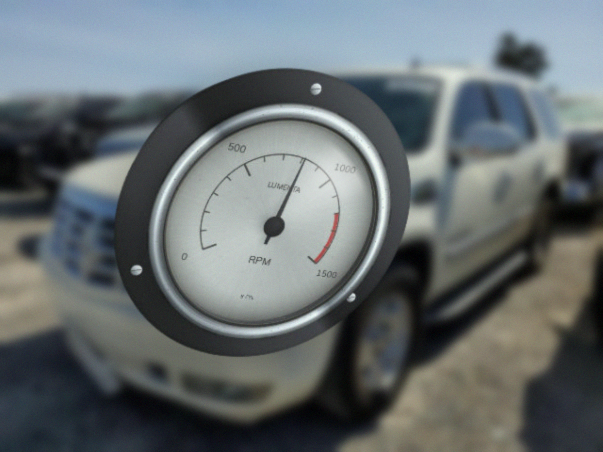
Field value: 800 rpm
